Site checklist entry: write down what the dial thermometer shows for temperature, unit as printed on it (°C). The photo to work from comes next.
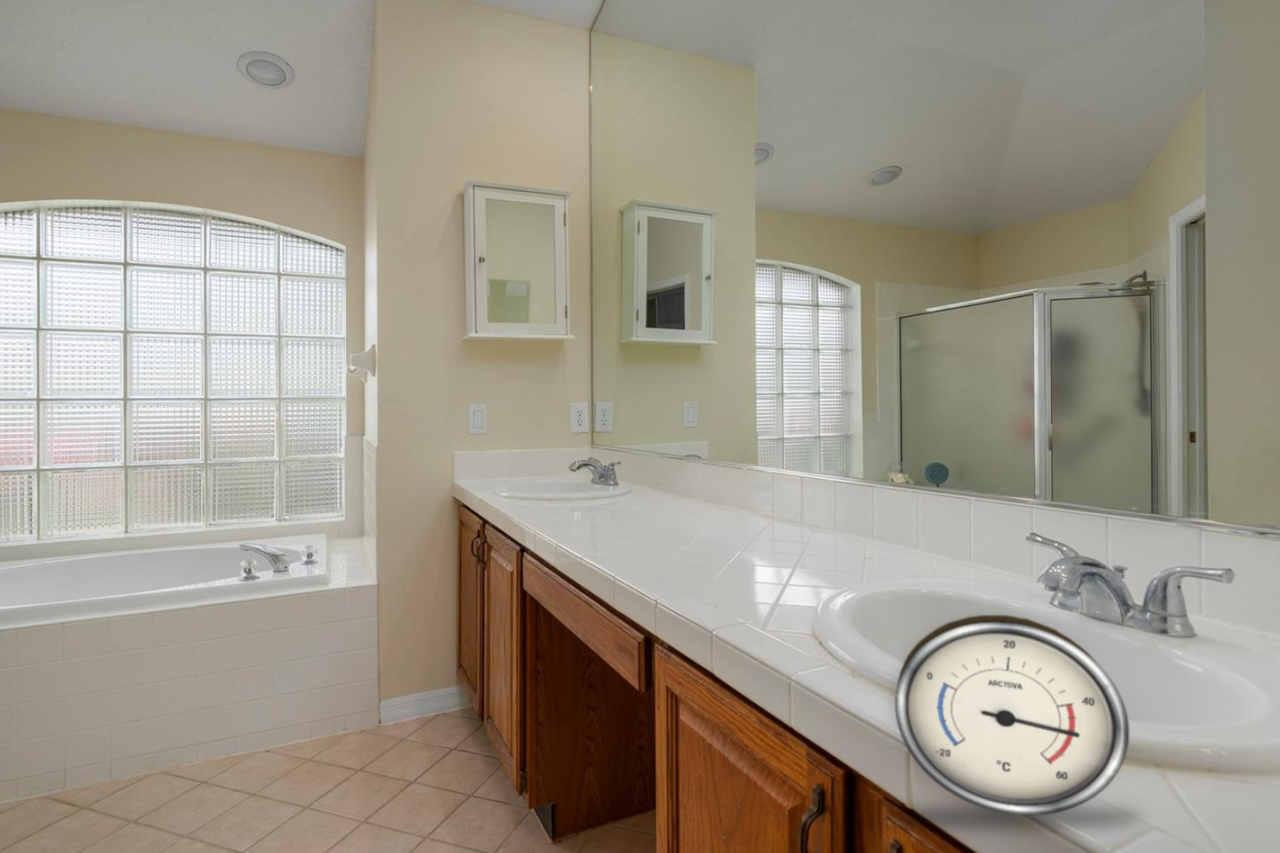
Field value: 48 °C
